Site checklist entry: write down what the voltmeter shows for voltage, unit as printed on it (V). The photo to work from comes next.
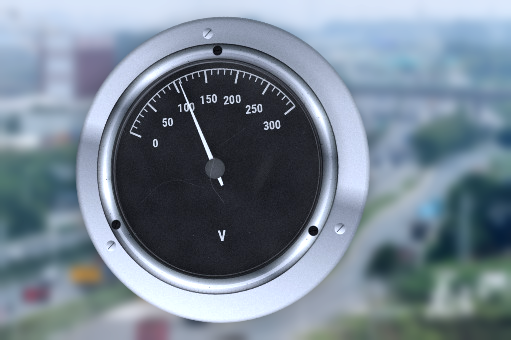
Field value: 110 V
